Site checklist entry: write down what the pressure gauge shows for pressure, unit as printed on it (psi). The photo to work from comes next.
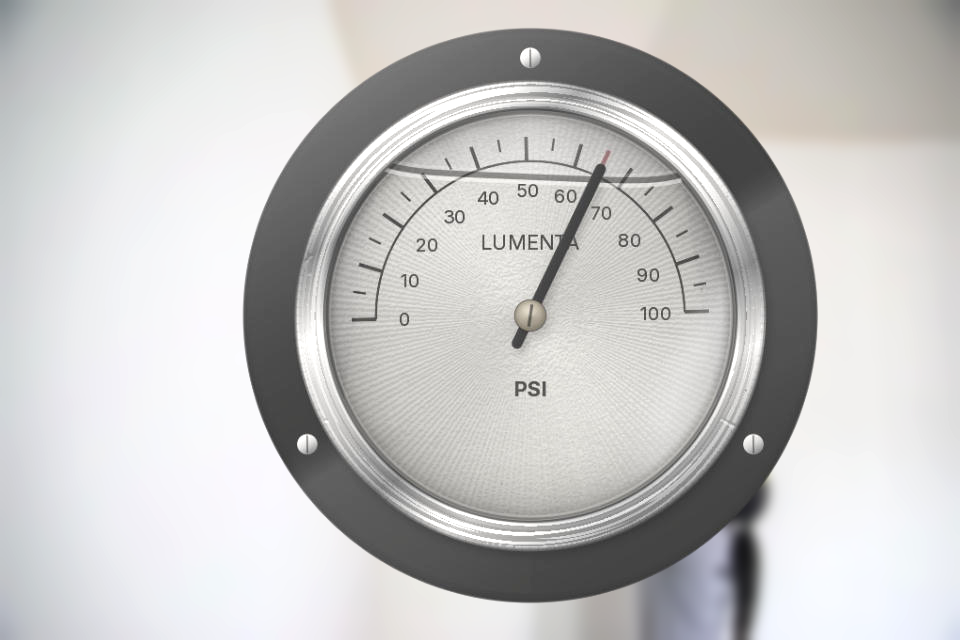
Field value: 65 psi
